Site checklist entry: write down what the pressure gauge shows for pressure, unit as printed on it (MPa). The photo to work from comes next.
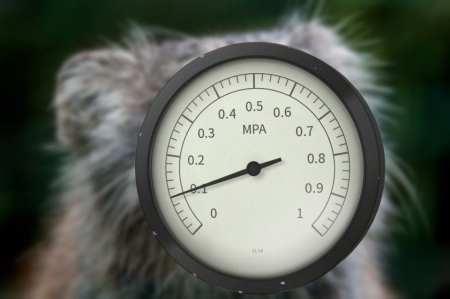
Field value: 0.1 MPa
